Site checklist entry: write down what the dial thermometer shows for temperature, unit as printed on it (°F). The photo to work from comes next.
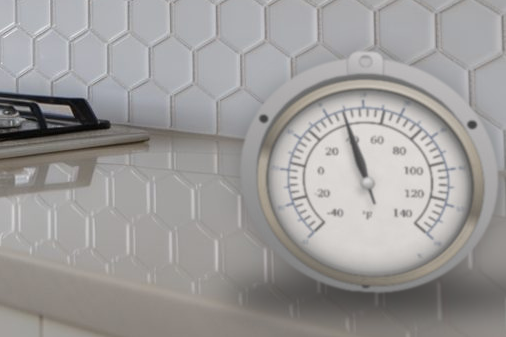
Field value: 40 °F
